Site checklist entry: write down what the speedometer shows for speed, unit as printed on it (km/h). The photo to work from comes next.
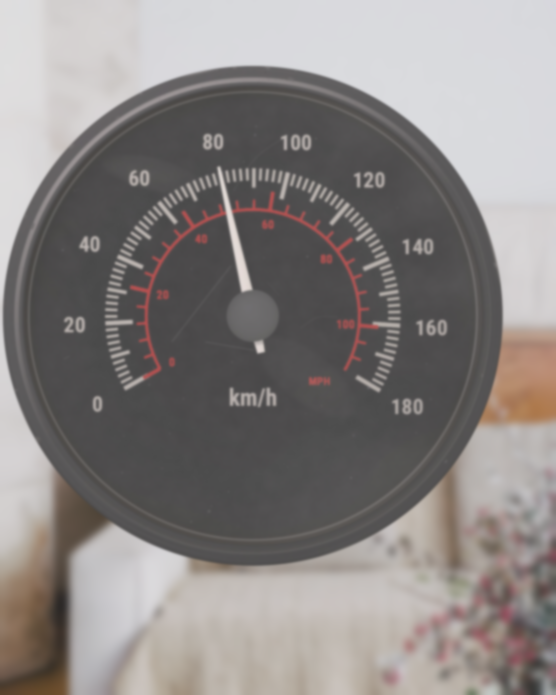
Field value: 80 km/h
